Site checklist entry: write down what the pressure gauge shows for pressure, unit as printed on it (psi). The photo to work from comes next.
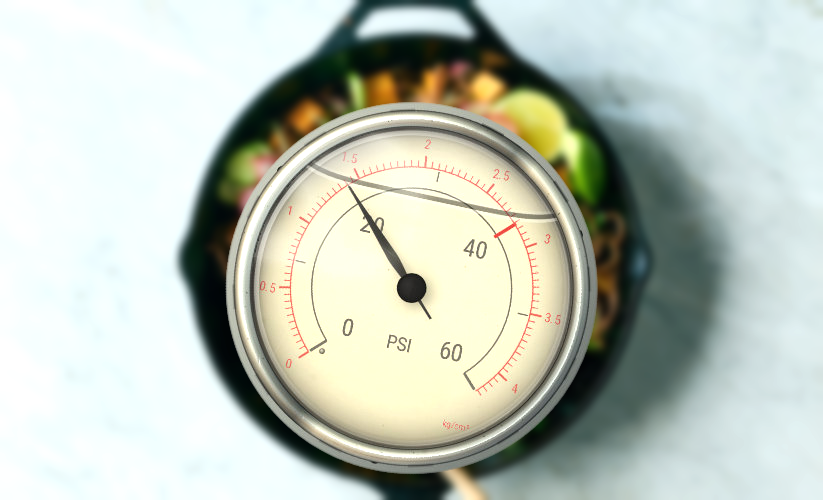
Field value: 20 psi
